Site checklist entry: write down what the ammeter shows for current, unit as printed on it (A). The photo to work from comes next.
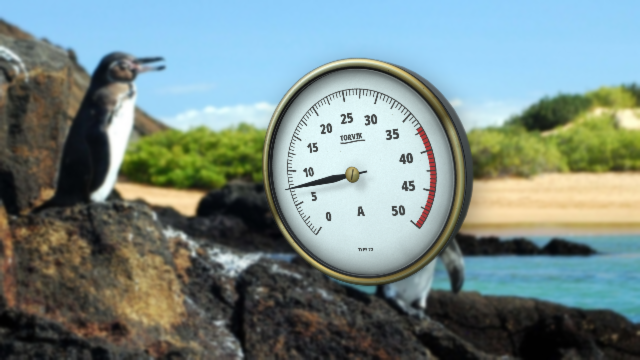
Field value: 7.5 A
